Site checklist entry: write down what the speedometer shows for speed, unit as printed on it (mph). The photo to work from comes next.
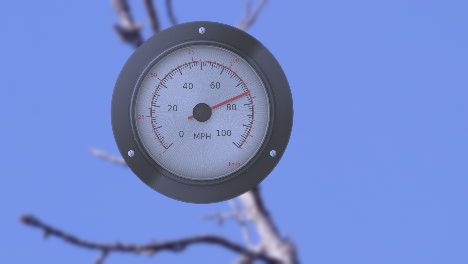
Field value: 75 mph
